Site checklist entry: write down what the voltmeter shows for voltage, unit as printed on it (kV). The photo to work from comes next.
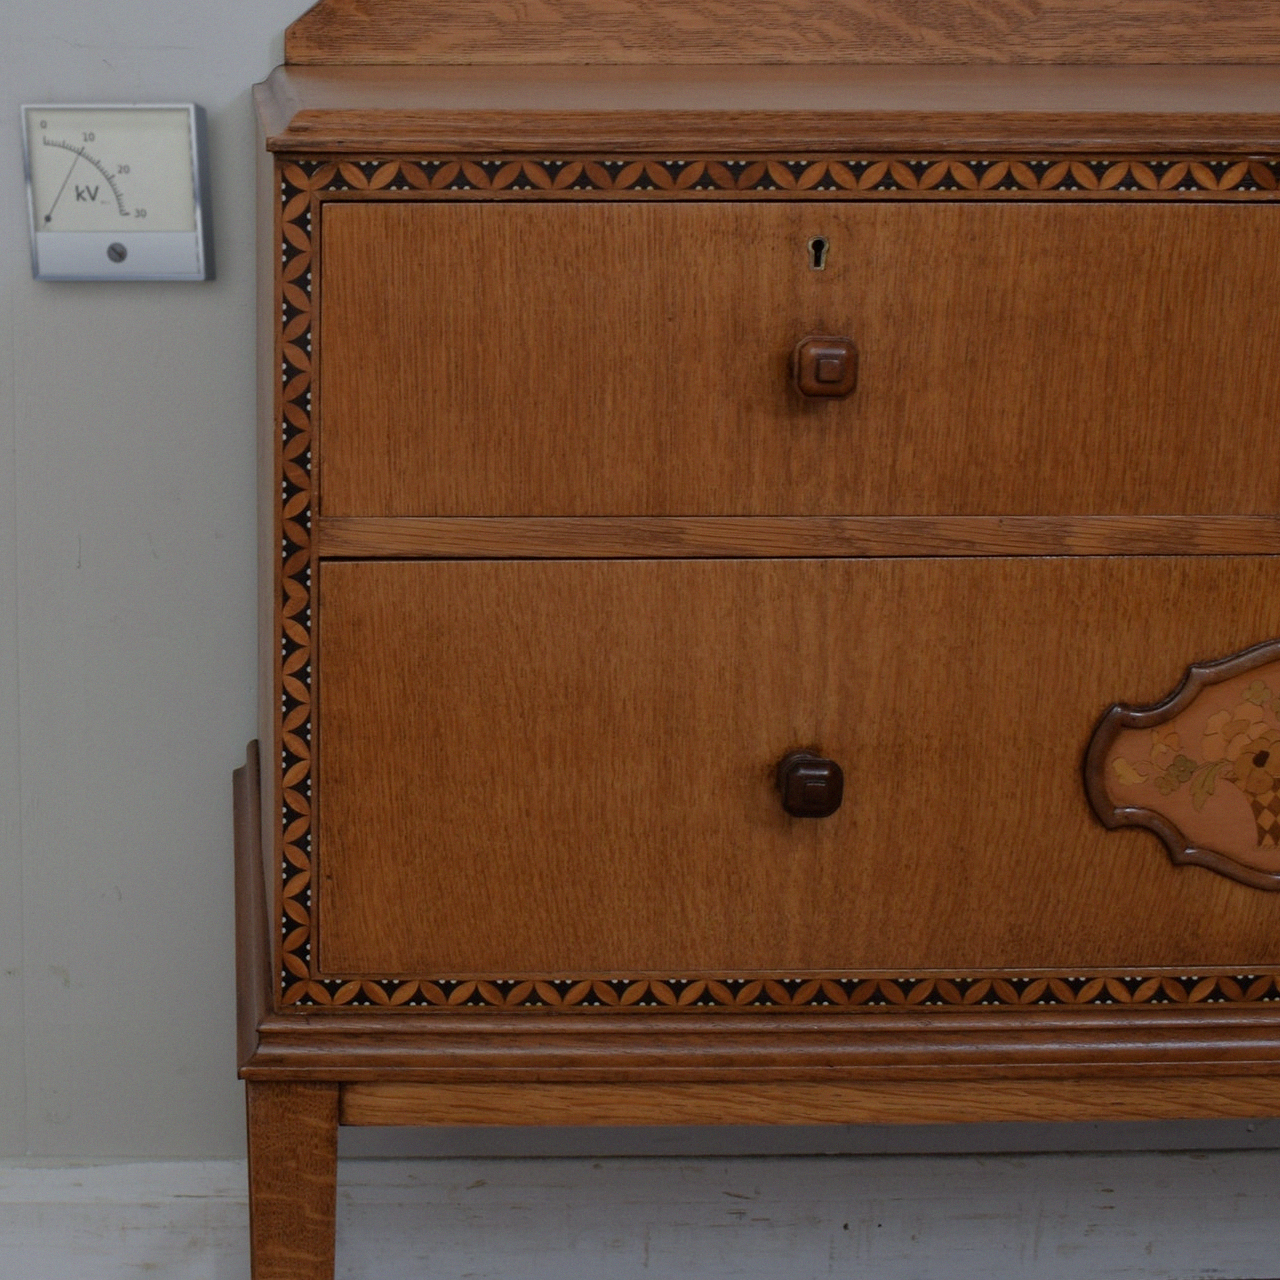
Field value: 10 kV
